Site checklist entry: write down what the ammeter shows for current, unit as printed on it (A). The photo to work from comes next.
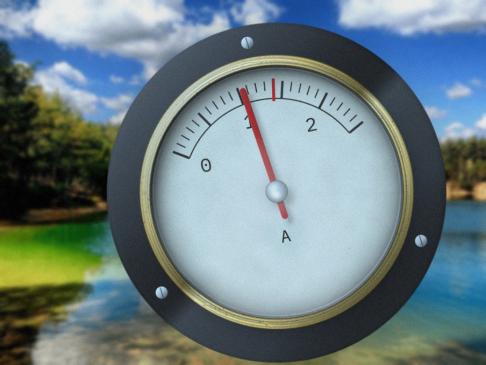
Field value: 1.05 A
